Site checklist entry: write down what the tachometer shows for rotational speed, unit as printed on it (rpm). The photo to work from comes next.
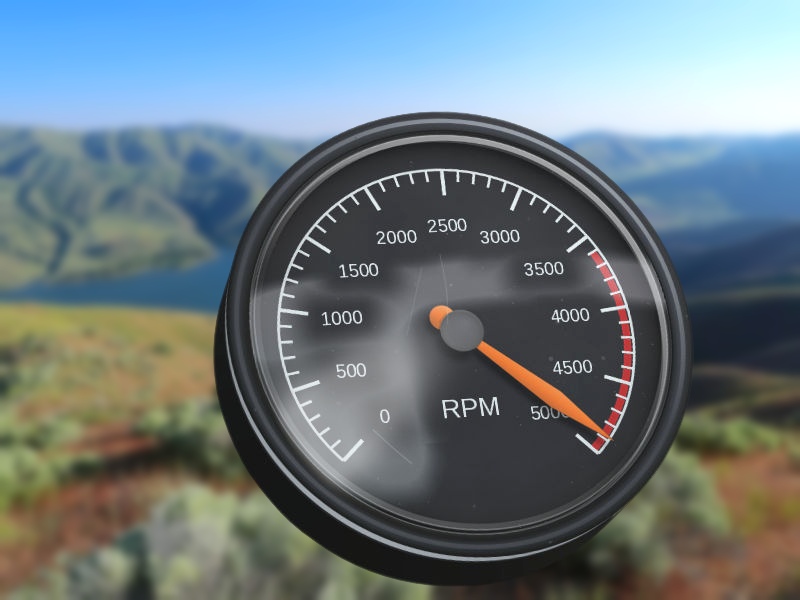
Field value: 4900 rpm
